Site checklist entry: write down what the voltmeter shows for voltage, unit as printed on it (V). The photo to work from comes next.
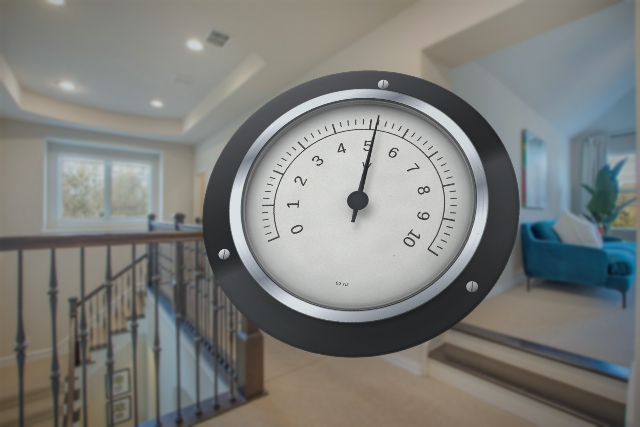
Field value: 5.2 V
